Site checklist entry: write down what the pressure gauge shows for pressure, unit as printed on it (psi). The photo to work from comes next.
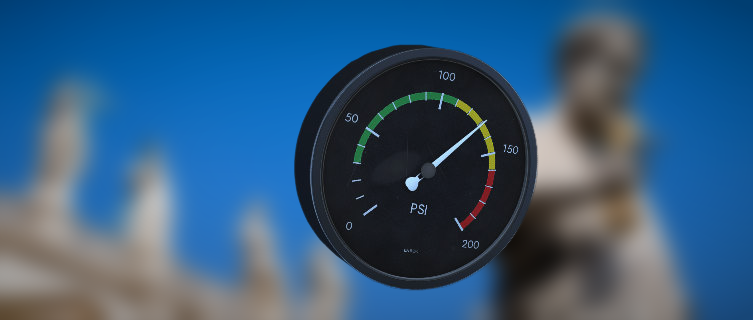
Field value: 130 psi
